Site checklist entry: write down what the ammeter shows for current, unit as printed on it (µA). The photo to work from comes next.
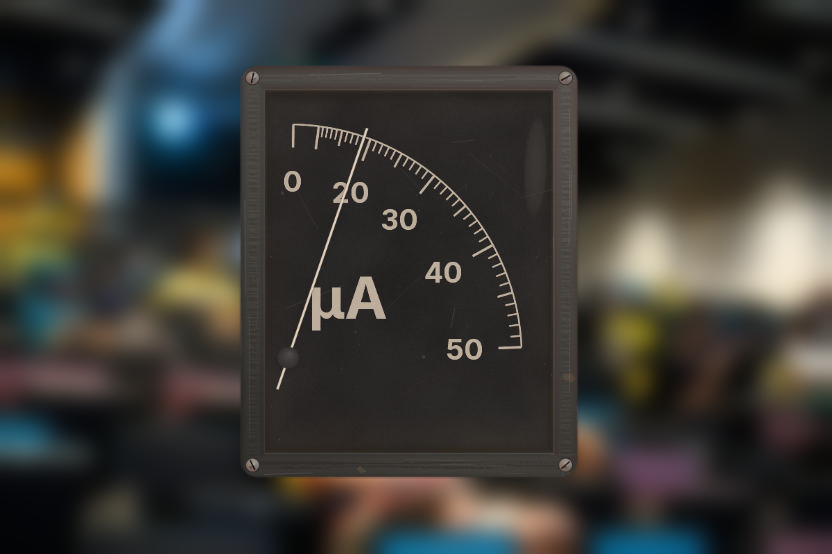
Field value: 19 µA
